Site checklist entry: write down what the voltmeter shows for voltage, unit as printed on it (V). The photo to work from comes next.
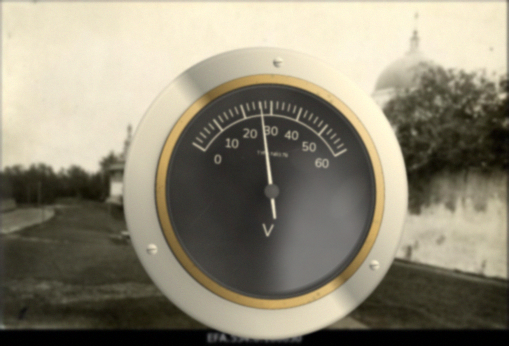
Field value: 26 V
